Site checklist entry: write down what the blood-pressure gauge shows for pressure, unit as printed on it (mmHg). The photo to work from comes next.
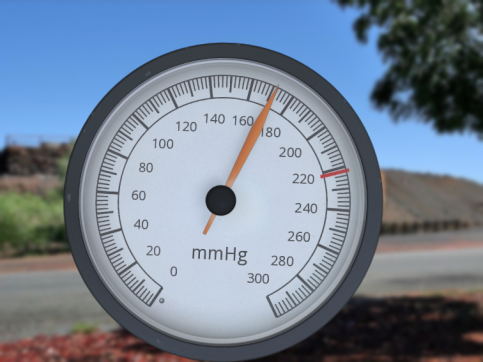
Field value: 172 mmHg
